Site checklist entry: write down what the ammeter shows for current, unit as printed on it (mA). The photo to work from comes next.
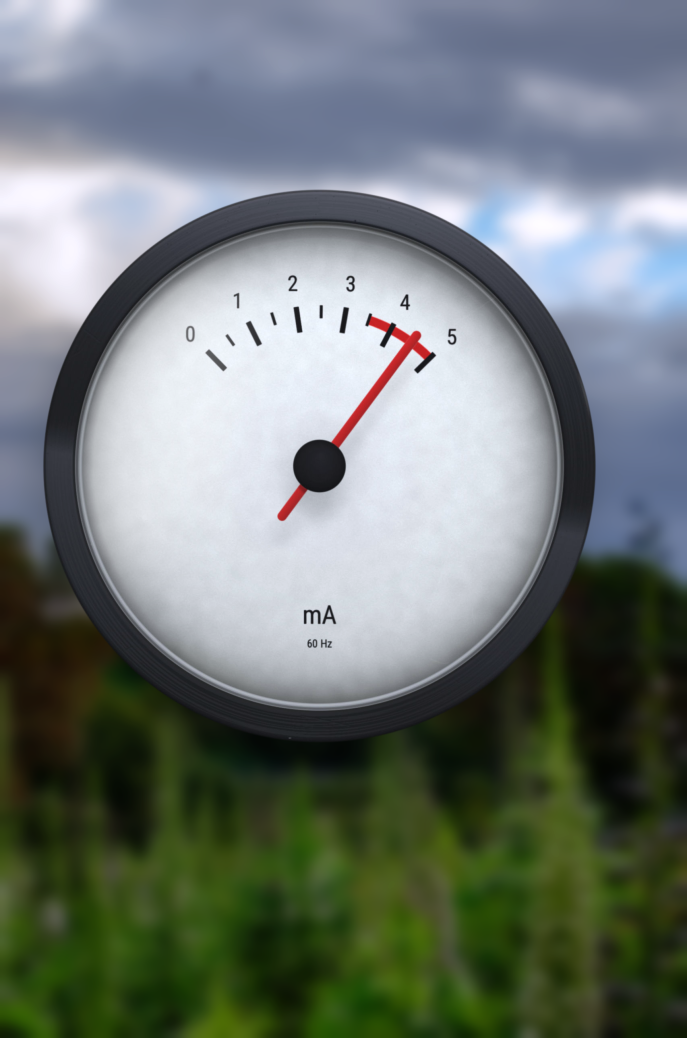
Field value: 4.5 mA
